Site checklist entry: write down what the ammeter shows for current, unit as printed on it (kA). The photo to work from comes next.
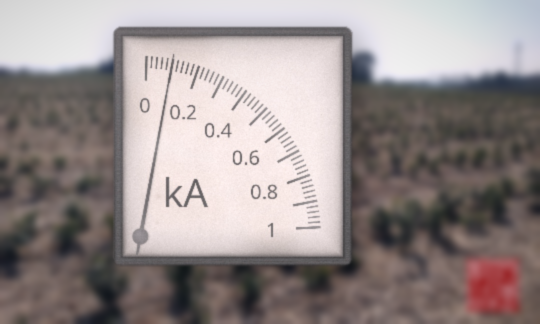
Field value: 0.1 kA
